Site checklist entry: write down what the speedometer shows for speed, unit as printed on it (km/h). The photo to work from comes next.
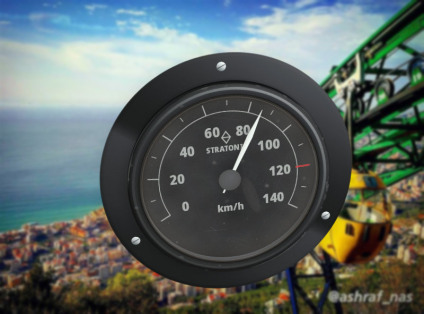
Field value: 85 km/h
